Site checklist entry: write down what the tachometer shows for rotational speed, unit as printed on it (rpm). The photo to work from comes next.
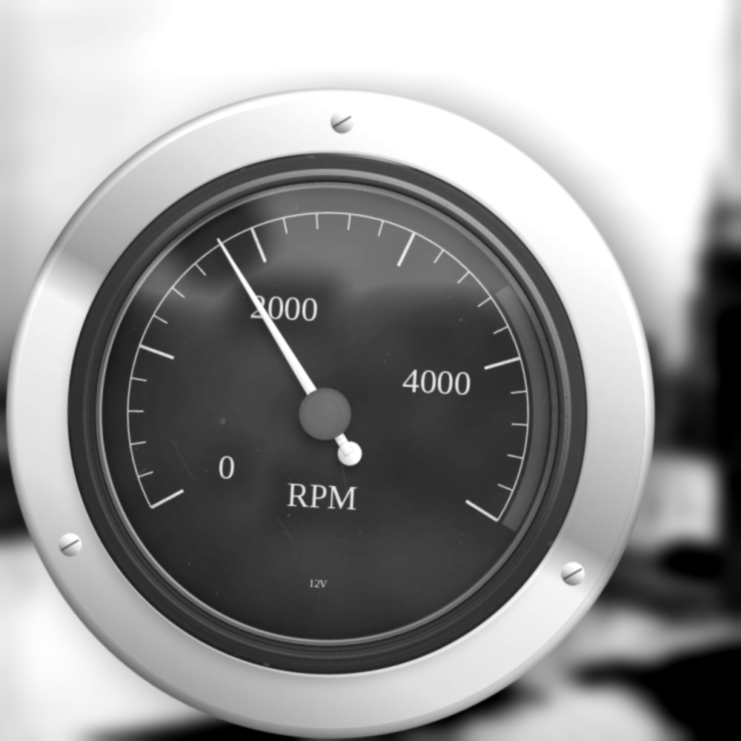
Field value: 1800 rpm
